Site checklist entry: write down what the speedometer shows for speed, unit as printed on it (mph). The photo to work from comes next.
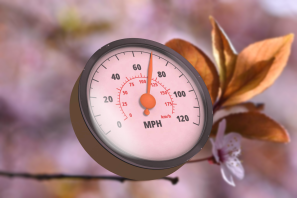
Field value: 70 mph
